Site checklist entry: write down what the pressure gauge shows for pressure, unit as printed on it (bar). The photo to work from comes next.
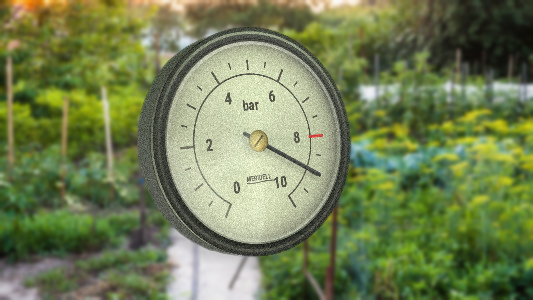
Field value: 9 bar
